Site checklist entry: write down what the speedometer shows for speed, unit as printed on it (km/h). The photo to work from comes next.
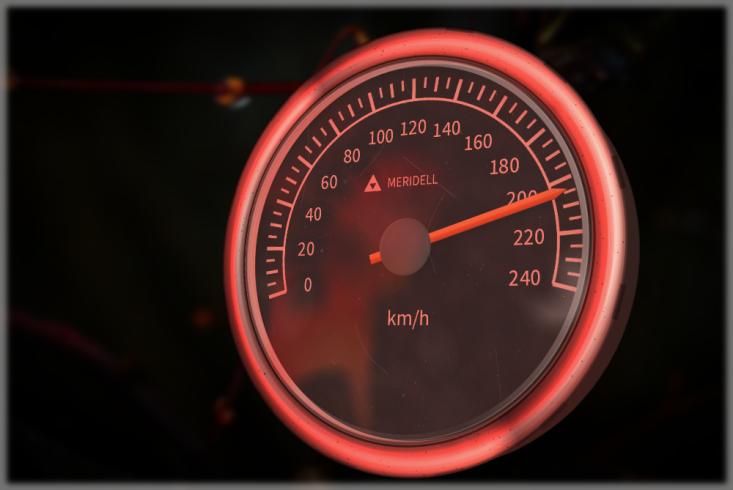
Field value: 205 km/h
